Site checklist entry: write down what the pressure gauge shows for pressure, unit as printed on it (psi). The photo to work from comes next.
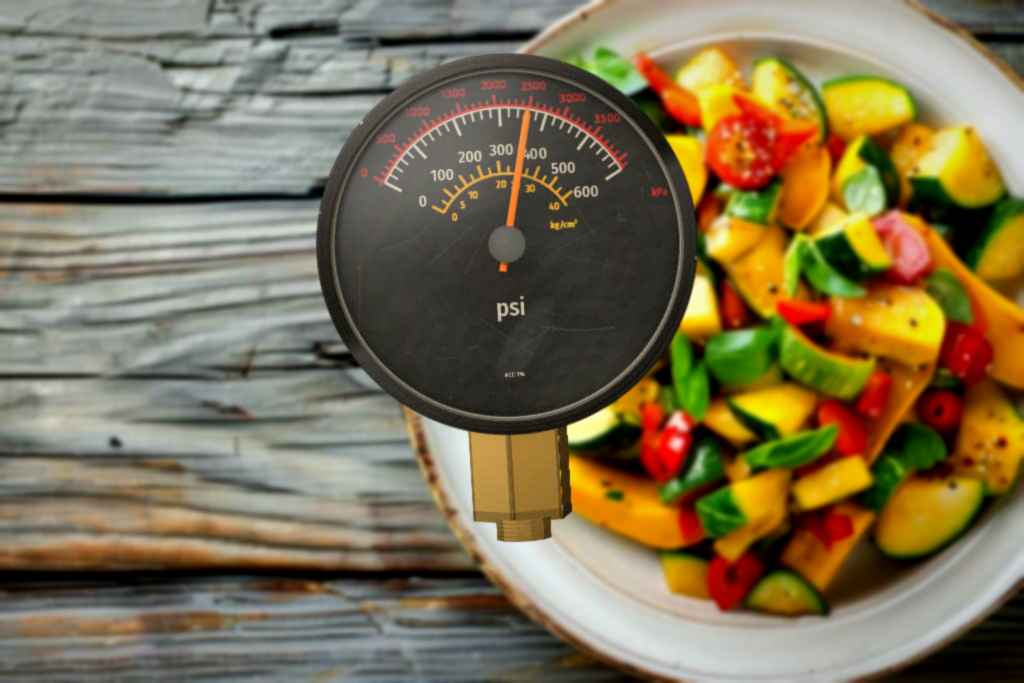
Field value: 360 psi
